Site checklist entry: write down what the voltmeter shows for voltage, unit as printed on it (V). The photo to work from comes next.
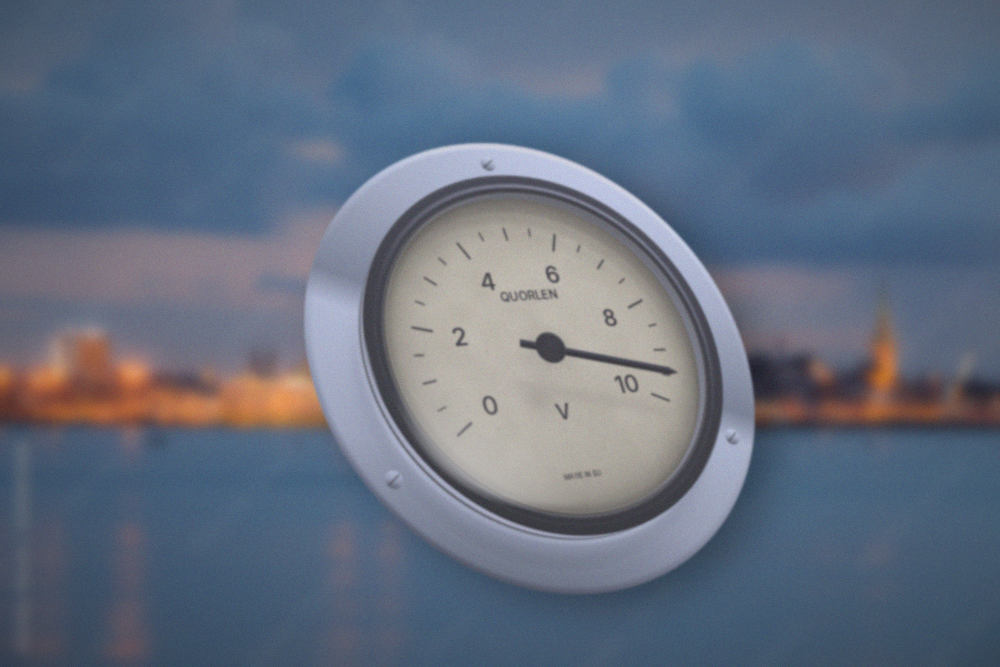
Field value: 9.5 V
